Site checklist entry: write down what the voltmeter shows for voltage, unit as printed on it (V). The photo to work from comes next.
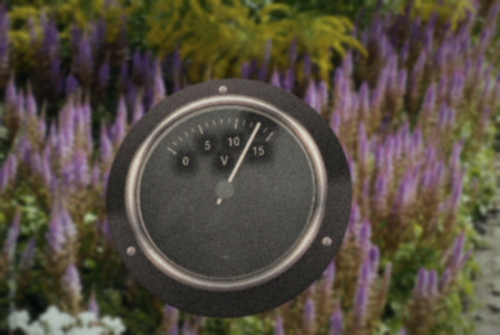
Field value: 13 V
